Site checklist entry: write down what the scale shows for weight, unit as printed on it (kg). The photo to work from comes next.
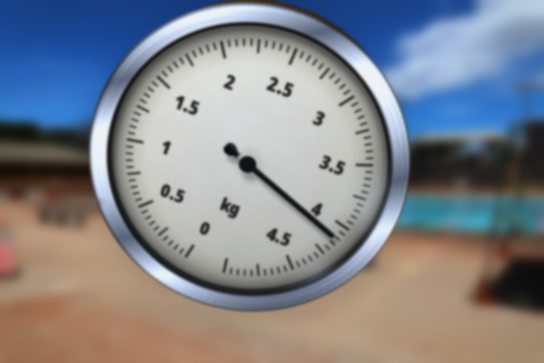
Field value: 4.1 kg
